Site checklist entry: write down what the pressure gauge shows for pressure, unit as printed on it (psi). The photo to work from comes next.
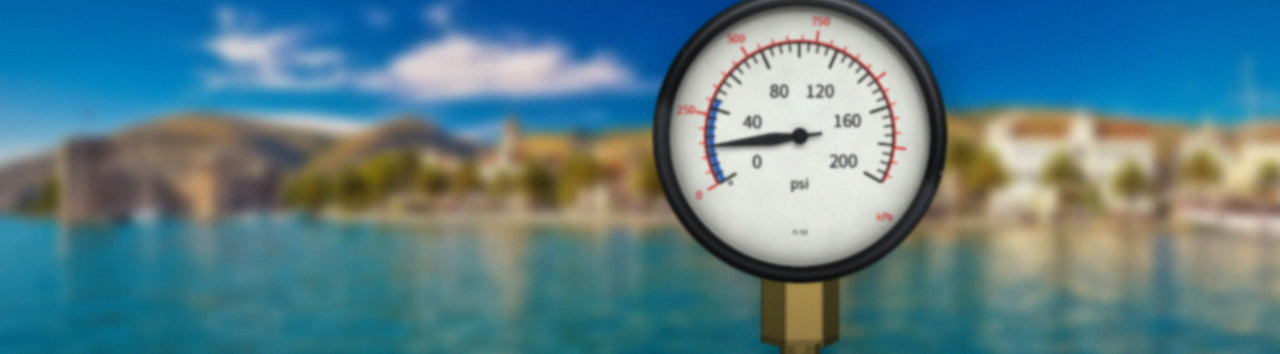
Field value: 20 psi
